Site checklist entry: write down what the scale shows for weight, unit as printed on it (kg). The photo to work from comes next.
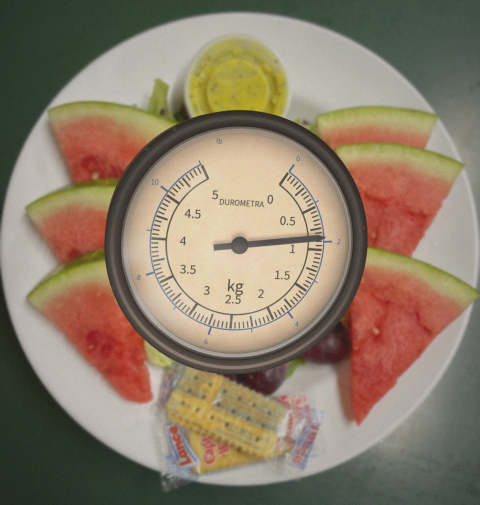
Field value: 0.85 kg
